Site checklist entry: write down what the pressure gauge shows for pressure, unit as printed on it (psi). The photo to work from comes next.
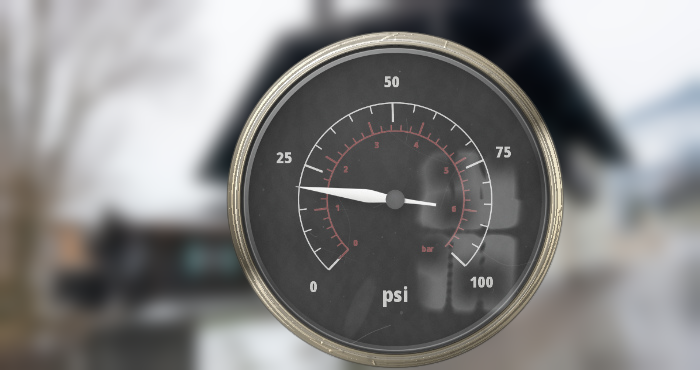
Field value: 20 psi
